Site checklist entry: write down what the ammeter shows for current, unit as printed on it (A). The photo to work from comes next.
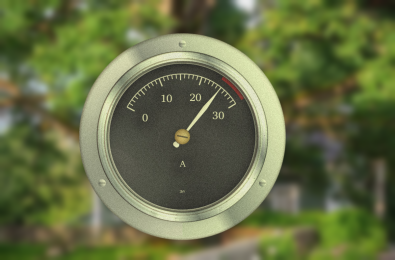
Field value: 25 A
